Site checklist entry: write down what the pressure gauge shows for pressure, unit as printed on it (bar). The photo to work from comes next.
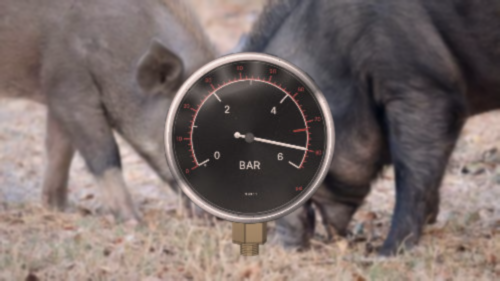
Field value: 5.5 bar
